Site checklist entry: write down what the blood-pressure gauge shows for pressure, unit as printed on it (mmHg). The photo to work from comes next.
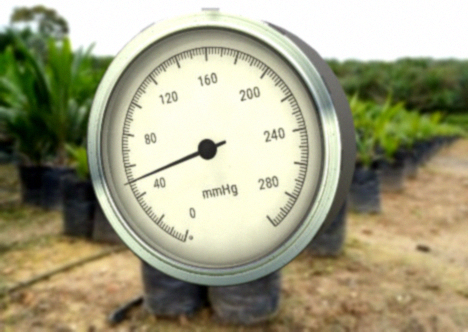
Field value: 50 mmHg
